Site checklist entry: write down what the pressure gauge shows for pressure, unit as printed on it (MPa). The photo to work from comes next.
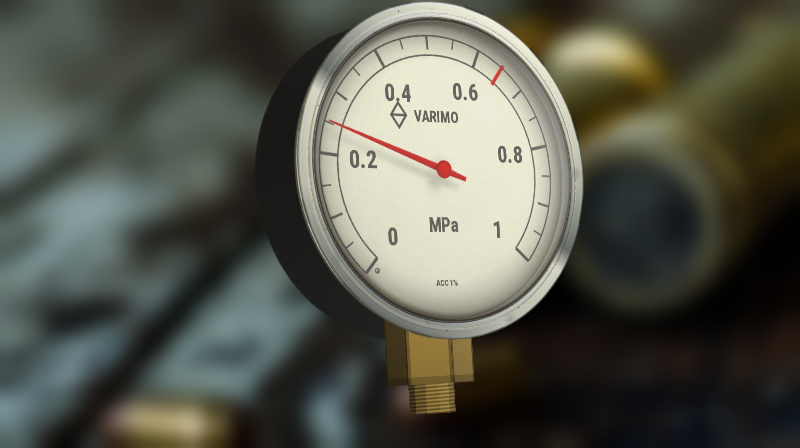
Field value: 0.25 MPa
